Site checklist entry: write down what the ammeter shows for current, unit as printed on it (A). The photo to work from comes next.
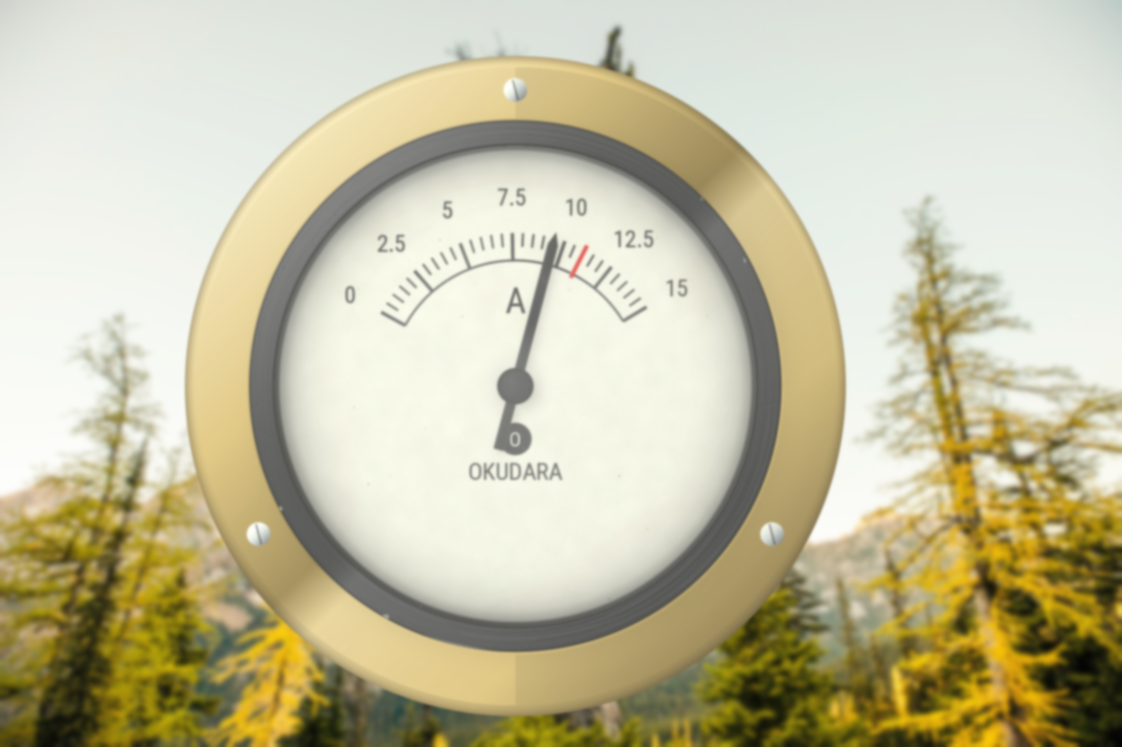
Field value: 9.5 A
